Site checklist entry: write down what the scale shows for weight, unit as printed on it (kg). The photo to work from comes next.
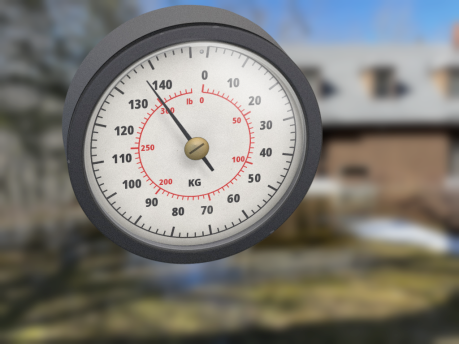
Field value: 137 kg
